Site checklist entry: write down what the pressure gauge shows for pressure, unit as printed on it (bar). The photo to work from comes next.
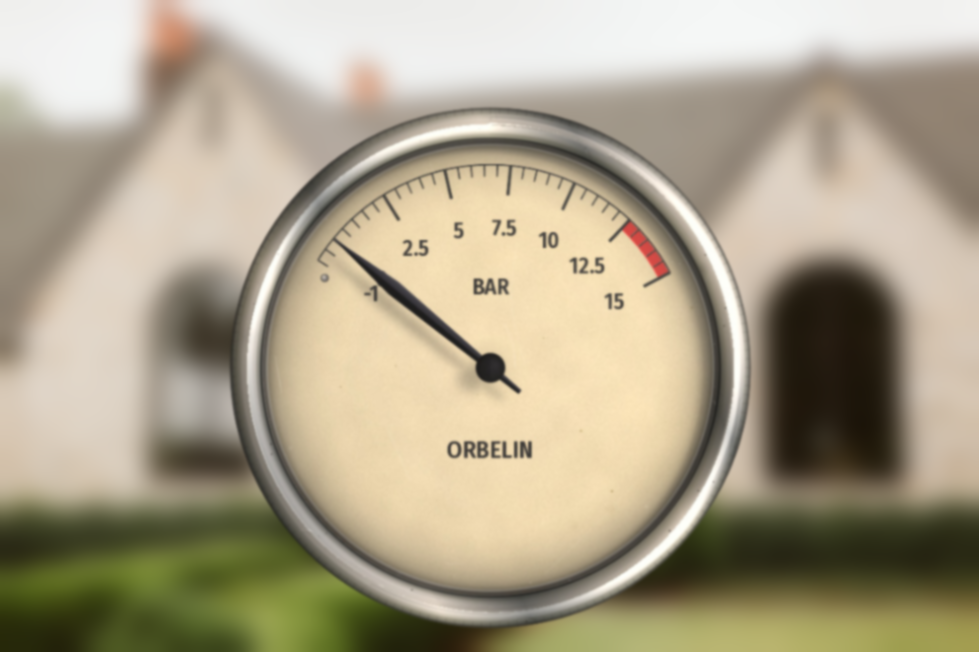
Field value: 0 bar
